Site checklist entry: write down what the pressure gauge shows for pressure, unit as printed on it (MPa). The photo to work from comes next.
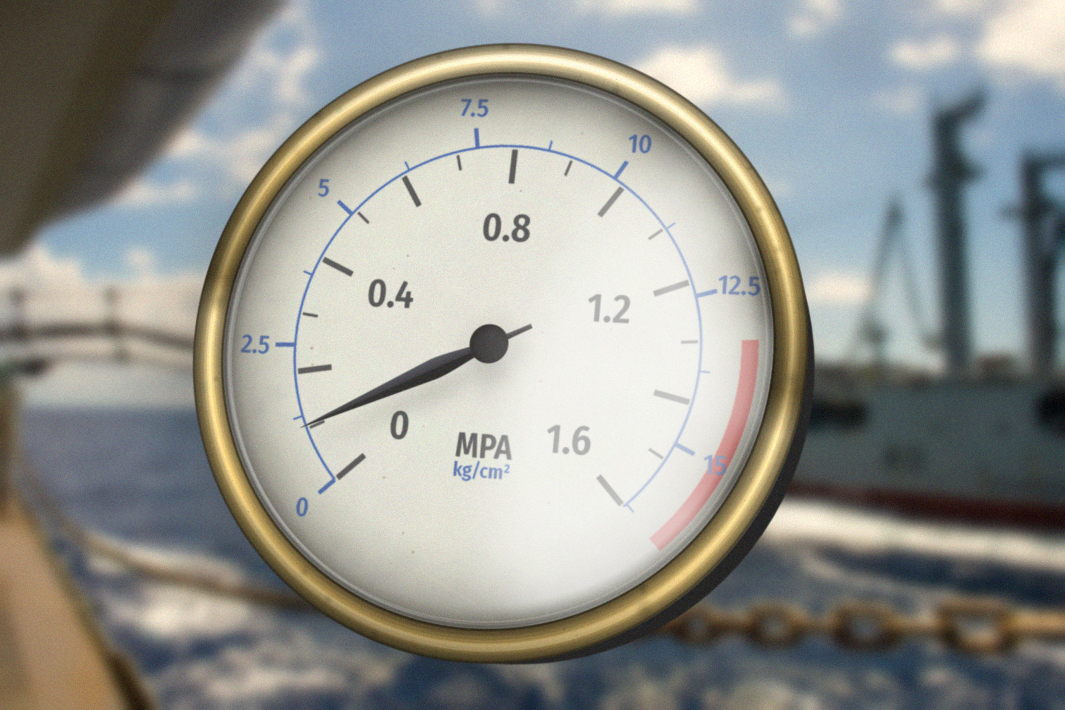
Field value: 0.1 MPa
